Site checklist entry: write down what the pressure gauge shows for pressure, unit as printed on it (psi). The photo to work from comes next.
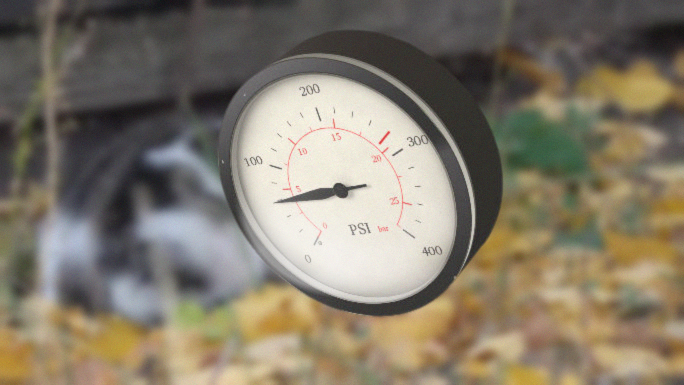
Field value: 60 psi
